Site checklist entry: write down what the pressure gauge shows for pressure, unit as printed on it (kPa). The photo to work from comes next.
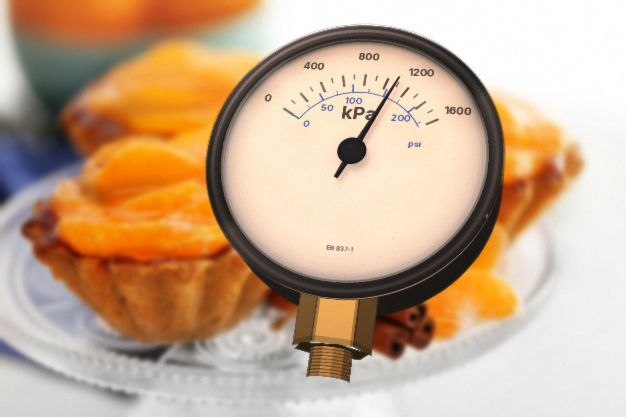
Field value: 1100 kPa
